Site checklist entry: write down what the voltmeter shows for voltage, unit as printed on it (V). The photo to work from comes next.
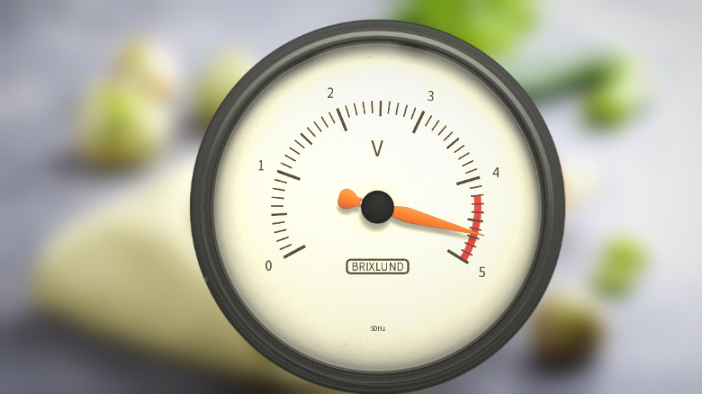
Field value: 4.65 V
